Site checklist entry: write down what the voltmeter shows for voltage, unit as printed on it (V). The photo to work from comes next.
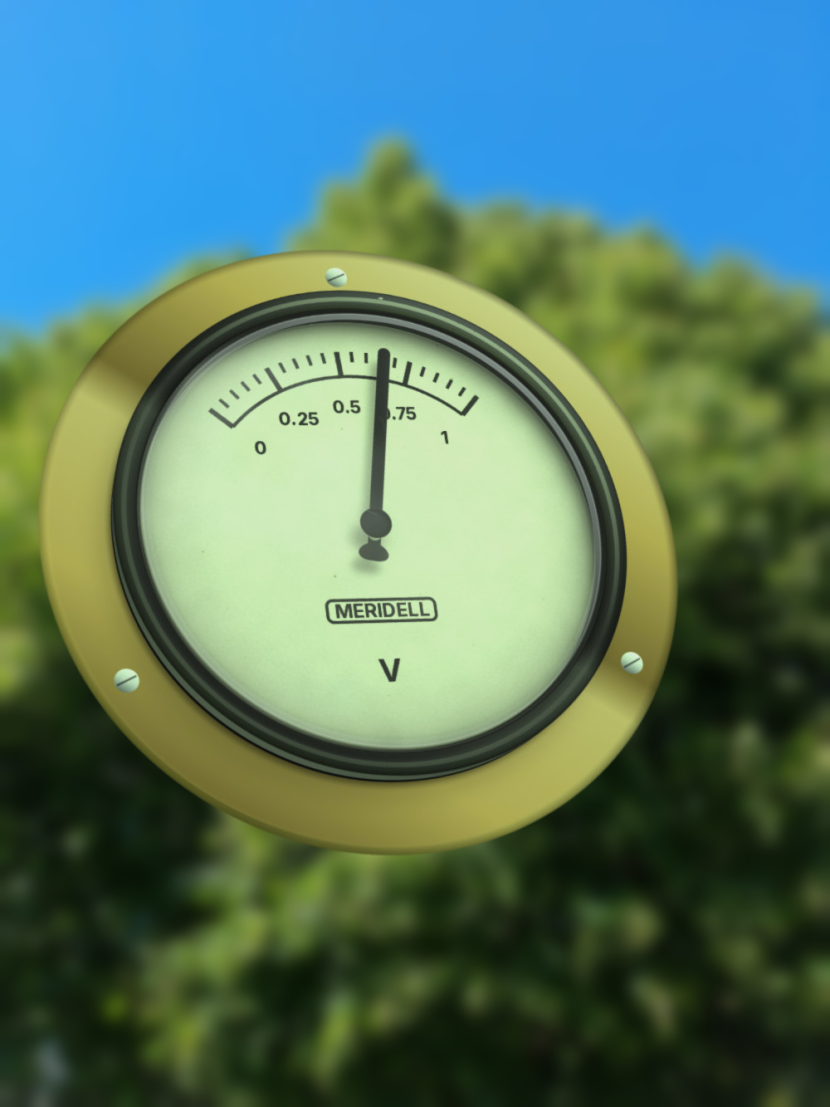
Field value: 0.65 V
